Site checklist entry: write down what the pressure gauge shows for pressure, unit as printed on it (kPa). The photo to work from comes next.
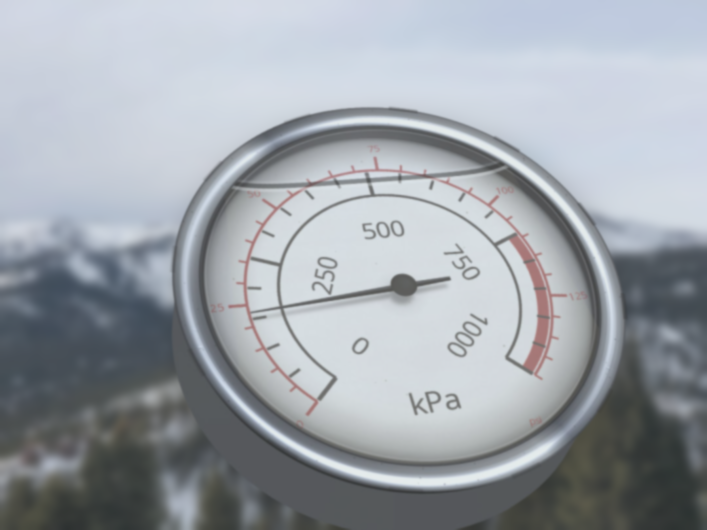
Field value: 150 kPa
